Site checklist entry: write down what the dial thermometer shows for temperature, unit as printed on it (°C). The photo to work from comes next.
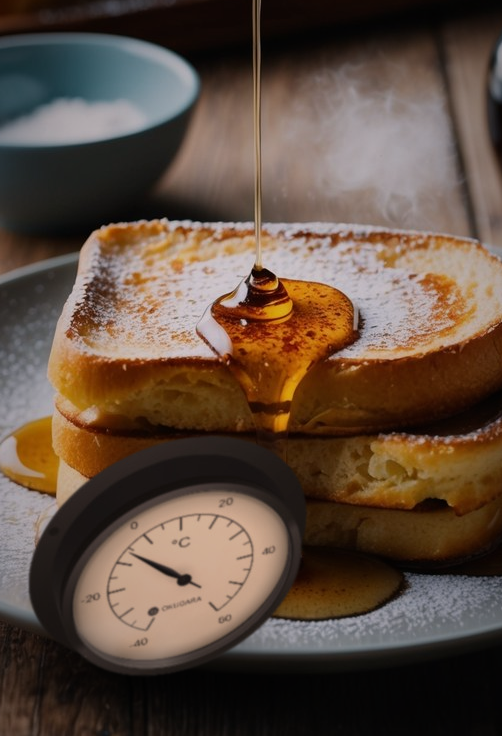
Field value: -5 °C
